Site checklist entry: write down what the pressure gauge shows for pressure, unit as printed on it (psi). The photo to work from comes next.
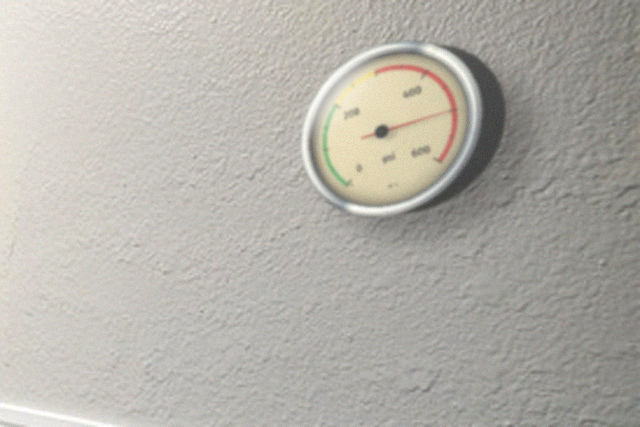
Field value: 500 psi
